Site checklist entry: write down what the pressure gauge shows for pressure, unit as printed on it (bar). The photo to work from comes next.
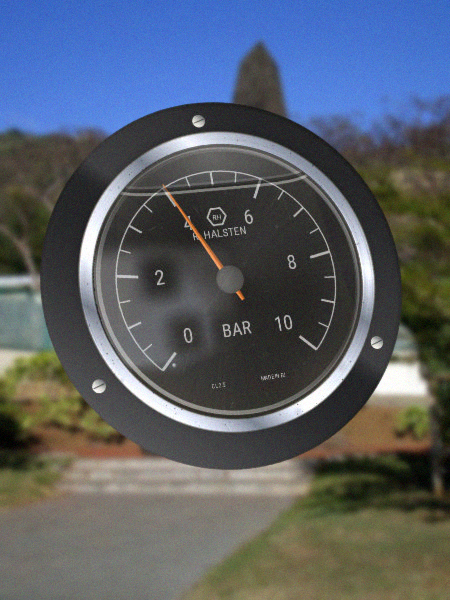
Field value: 4 bar
